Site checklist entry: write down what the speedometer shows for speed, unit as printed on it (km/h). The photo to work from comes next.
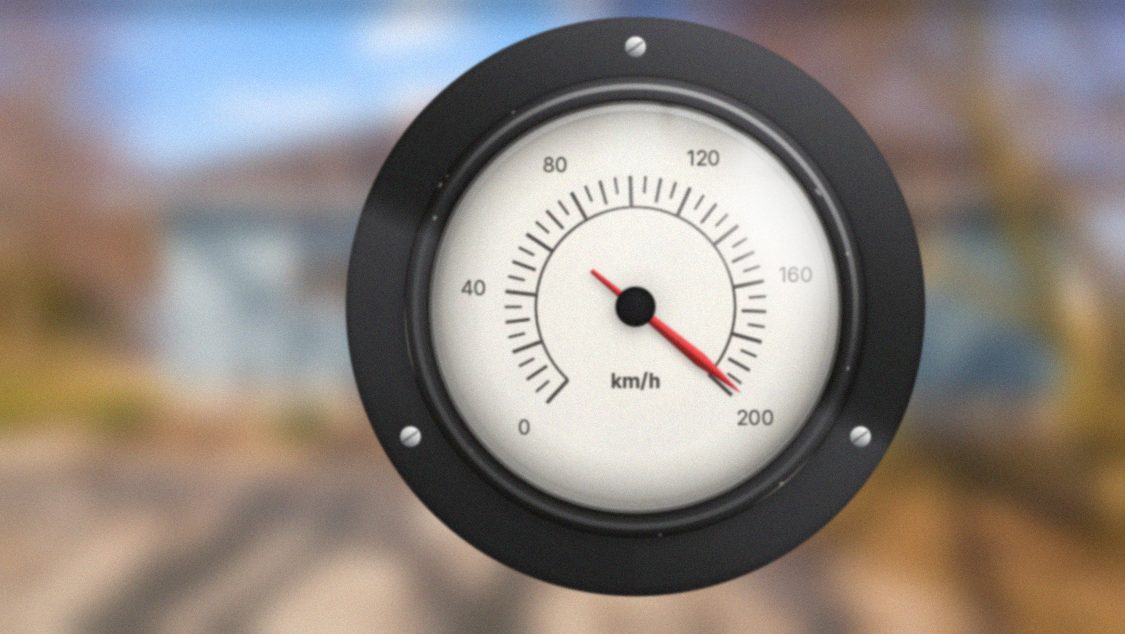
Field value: 197.5 km/h
